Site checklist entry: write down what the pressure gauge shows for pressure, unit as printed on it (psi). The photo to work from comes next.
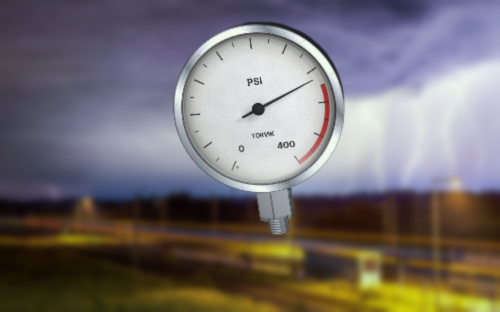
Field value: 290 psi
